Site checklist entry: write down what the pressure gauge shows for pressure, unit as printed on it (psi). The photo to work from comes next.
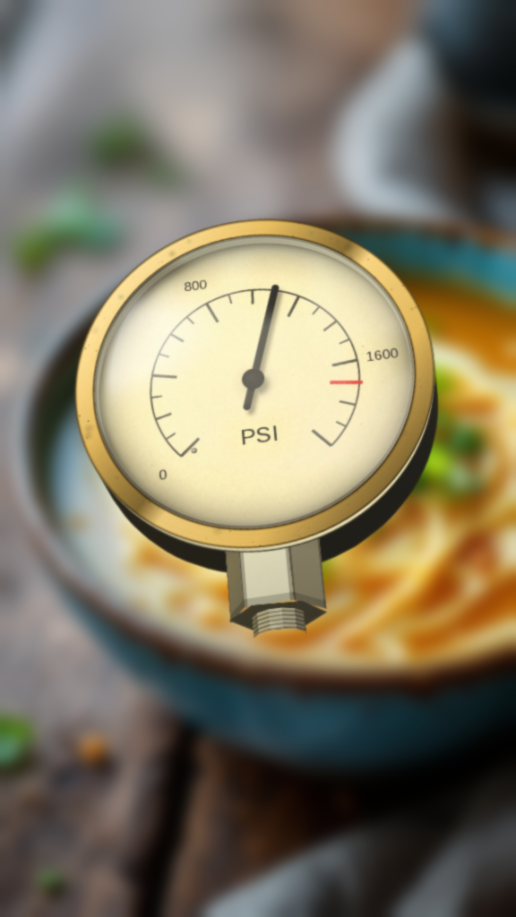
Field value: 1100 psi
